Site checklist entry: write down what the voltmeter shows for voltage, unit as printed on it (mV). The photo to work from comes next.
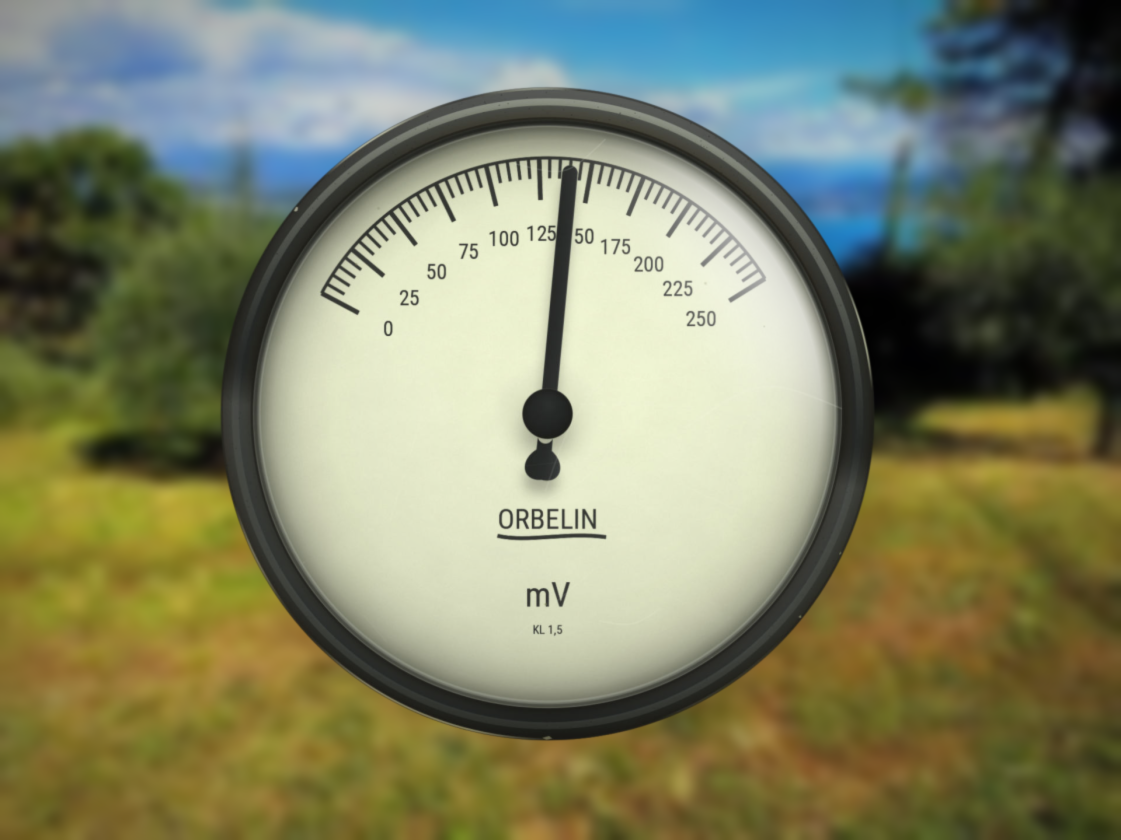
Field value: 140 mV
